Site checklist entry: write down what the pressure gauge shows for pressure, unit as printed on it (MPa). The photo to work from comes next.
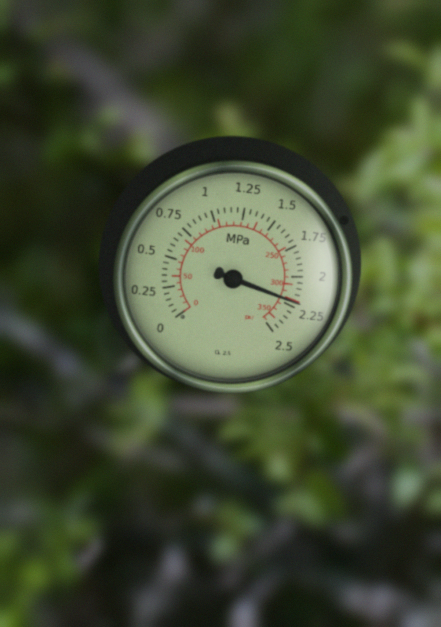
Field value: 2.2 MPa
